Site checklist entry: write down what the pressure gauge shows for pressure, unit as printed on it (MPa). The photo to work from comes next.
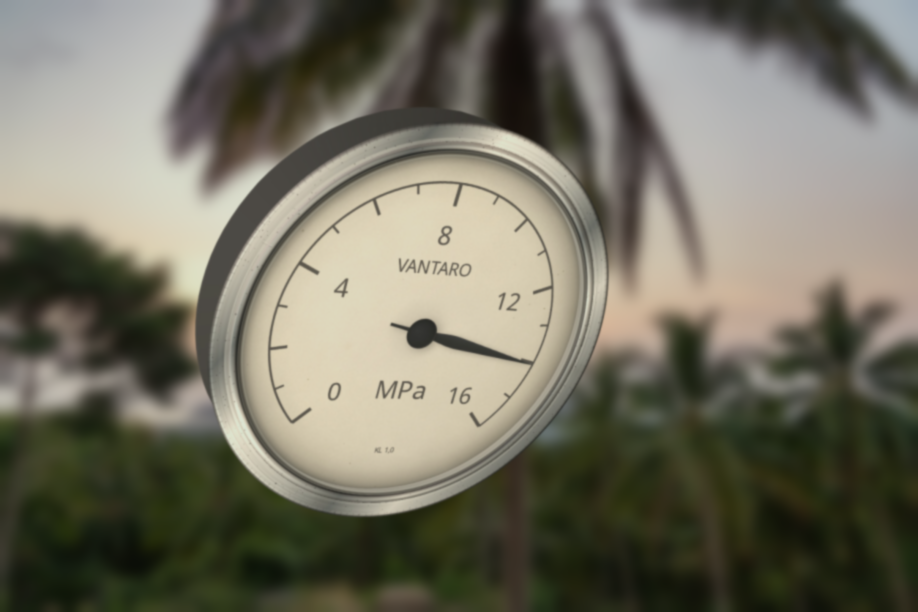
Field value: 14 MPa
